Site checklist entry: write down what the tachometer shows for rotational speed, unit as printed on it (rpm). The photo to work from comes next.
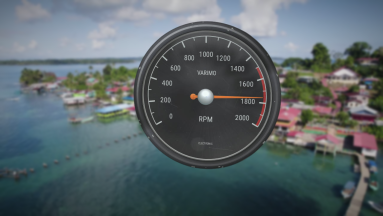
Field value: 1750 rpm
